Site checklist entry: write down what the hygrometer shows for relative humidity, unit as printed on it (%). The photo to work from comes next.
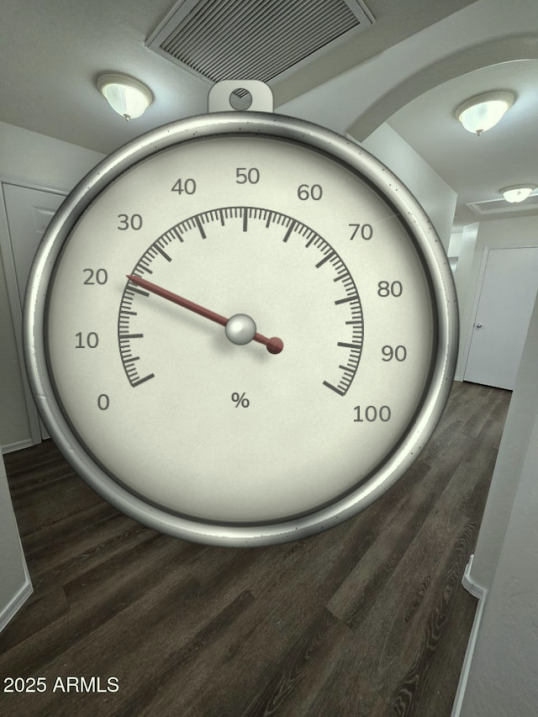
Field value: 22 %
